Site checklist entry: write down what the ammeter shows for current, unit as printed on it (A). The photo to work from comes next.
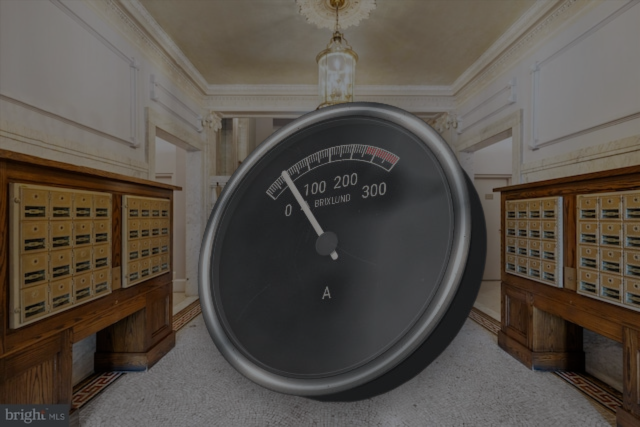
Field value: 50 A
